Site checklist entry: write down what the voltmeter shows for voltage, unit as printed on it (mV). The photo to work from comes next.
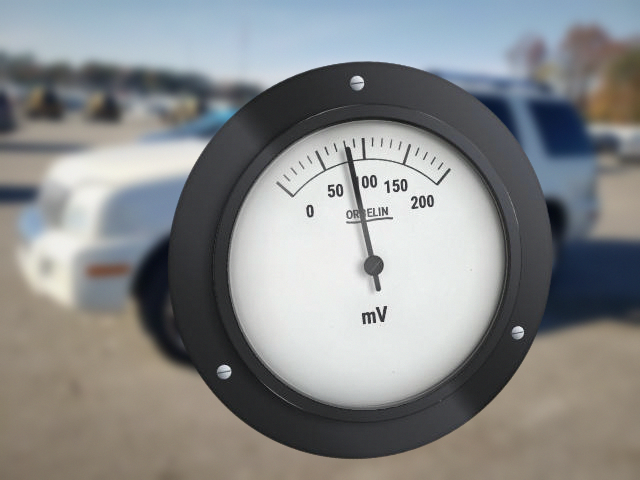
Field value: 80 mV
